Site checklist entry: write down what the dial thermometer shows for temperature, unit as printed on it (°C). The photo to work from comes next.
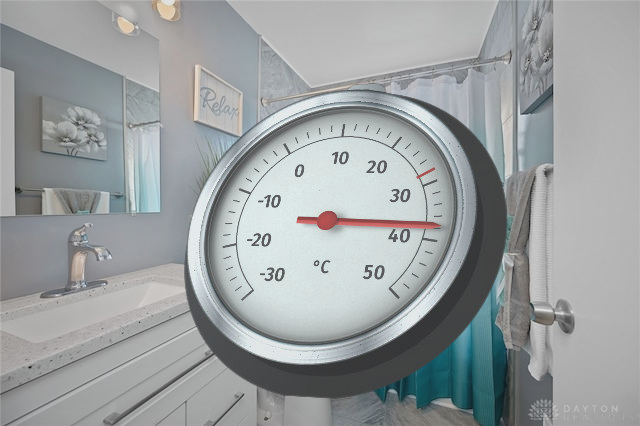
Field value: 38 °C
